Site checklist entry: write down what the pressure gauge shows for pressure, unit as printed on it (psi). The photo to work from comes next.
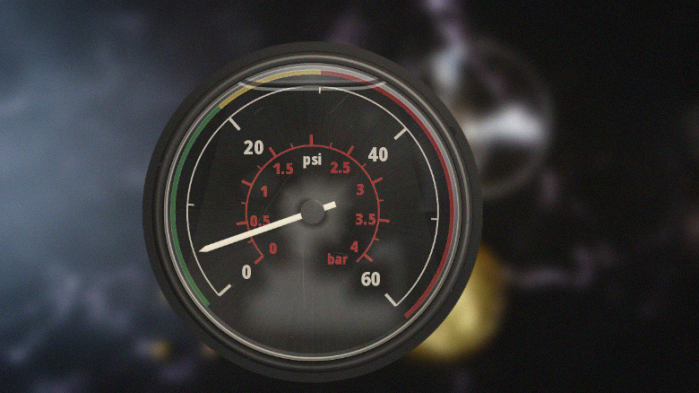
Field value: 5 psi
